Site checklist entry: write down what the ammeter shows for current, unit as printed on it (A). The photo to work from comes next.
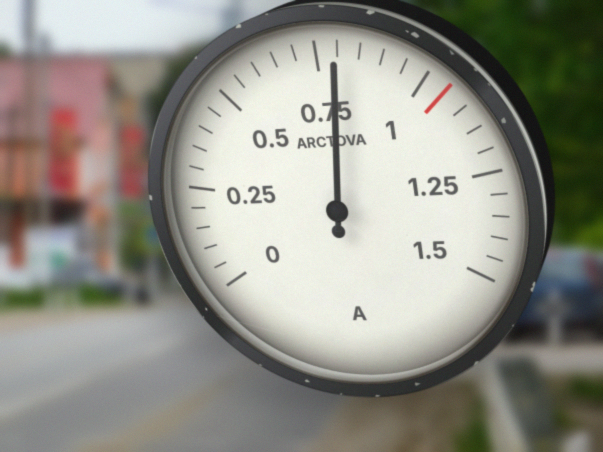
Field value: 0.8 A
